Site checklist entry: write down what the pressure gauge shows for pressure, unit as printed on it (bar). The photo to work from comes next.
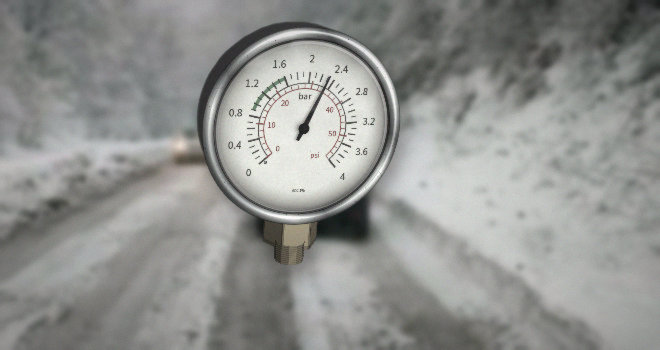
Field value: 2.3 bar
